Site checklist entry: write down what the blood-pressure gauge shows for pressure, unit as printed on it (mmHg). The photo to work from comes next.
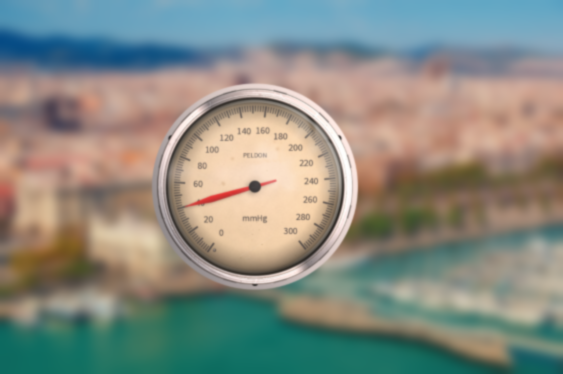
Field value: 40 mmHg
